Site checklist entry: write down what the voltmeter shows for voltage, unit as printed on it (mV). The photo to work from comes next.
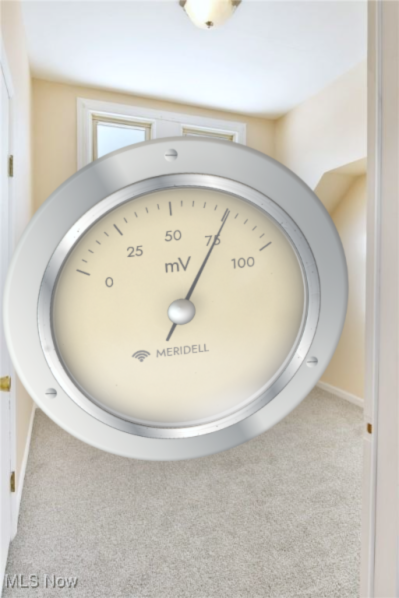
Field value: 75 mV
